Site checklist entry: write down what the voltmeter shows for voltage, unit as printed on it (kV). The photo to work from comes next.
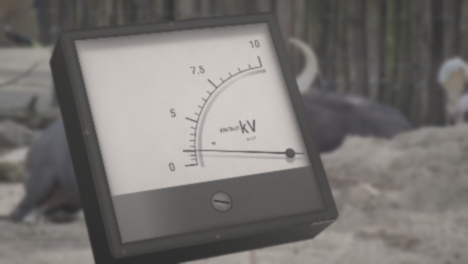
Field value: 2.5 kV
